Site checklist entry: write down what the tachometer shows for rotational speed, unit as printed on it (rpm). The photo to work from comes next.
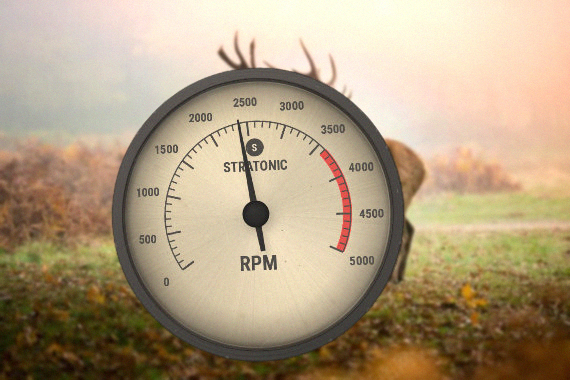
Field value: 2400 rpm
